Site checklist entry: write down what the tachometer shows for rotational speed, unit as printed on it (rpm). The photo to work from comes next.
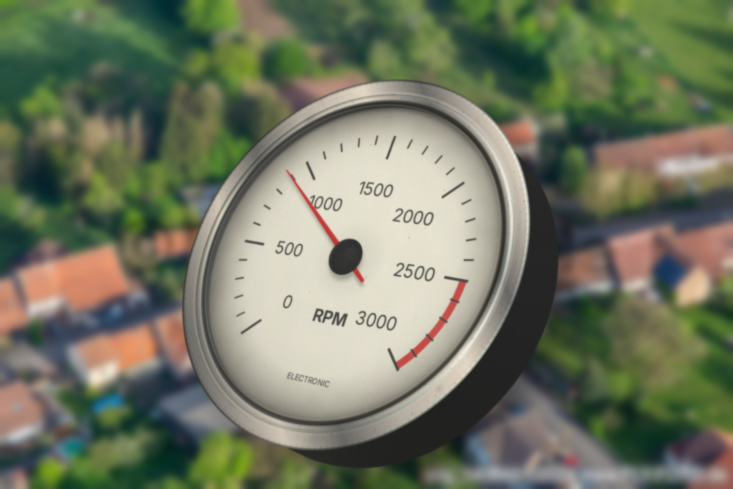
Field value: 900 rpm
